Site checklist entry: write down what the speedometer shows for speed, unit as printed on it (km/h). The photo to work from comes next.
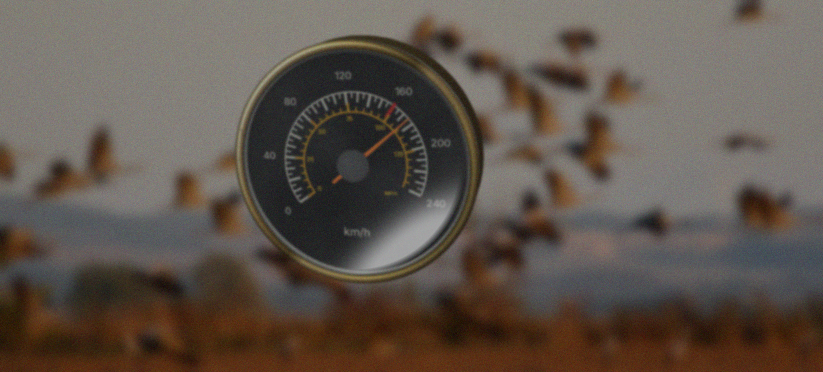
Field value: 175 km/h
